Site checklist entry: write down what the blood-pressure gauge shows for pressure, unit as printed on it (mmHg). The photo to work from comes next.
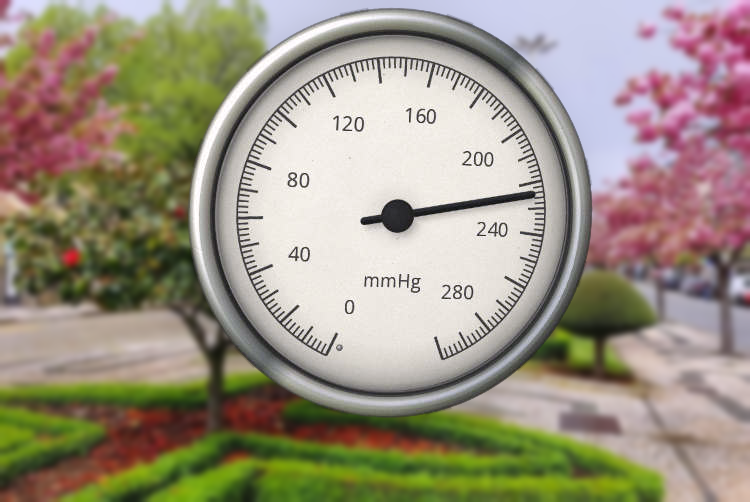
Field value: 224 mmHg
